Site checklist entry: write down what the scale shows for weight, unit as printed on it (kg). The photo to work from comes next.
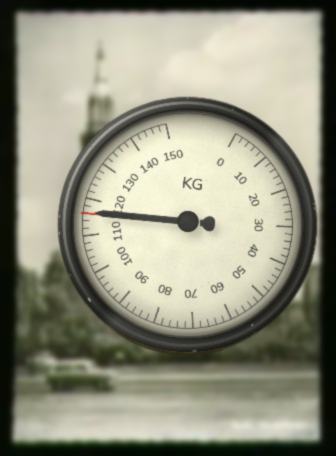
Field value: 116 kg
